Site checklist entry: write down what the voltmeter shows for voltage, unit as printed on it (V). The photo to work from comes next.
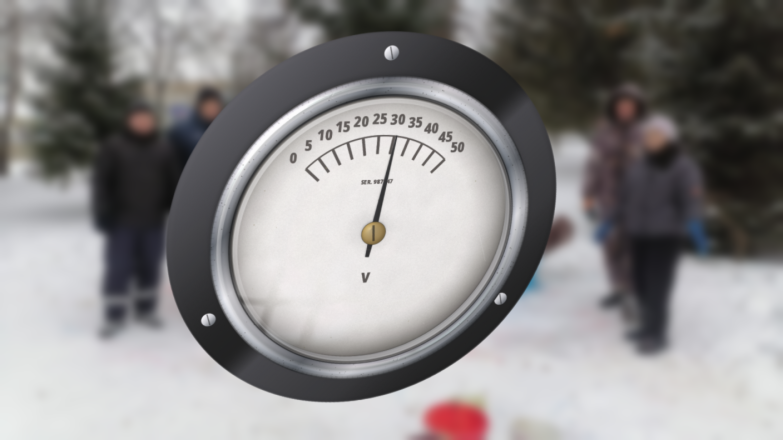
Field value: 30 V
